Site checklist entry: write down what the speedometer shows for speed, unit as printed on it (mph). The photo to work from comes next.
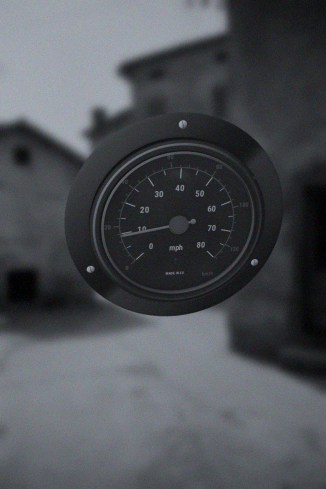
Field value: 10 mph
